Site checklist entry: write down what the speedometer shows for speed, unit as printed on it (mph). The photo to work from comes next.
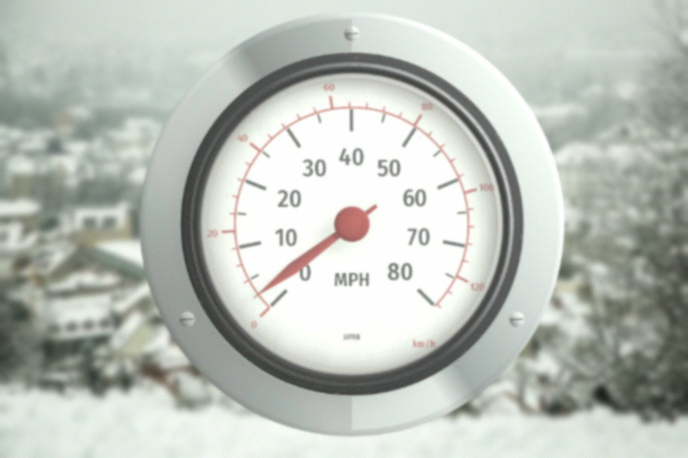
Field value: 2.5 mph
